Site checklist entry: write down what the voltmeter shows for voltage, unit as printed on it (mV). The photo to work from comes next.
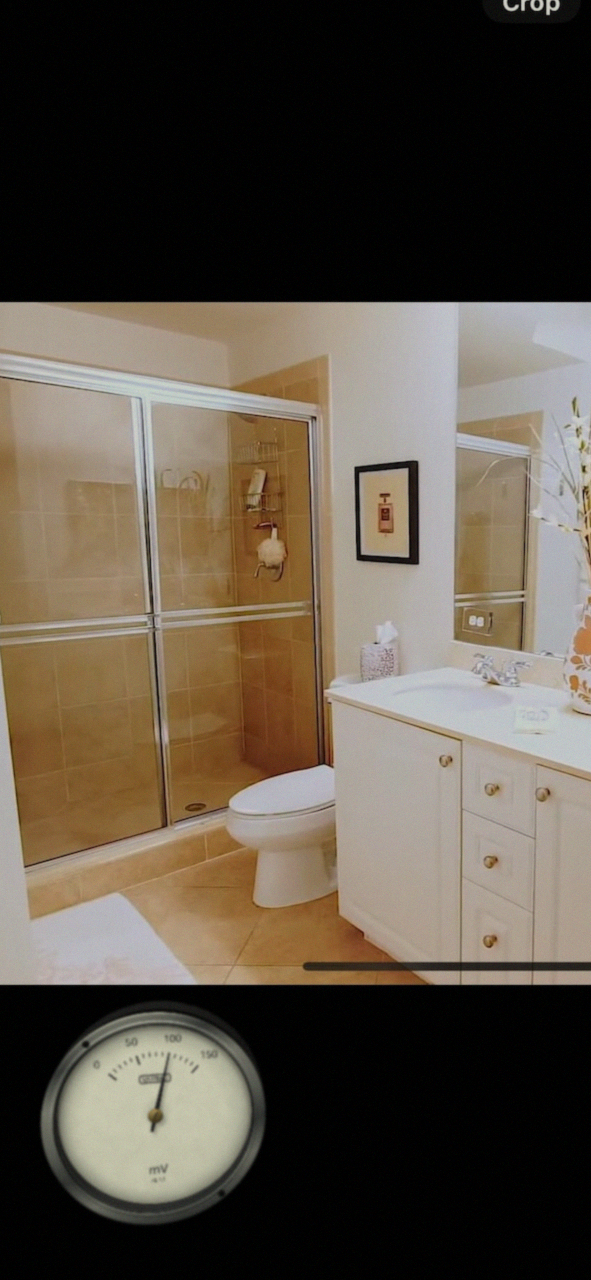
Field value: 100 mV
